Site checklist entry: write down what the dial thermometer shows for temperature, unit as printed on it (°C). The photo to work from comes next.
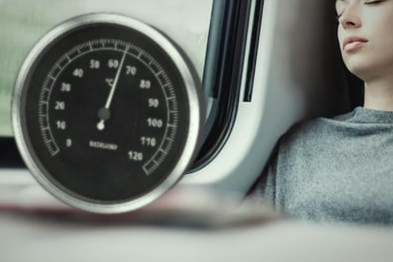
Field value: 65 °C
